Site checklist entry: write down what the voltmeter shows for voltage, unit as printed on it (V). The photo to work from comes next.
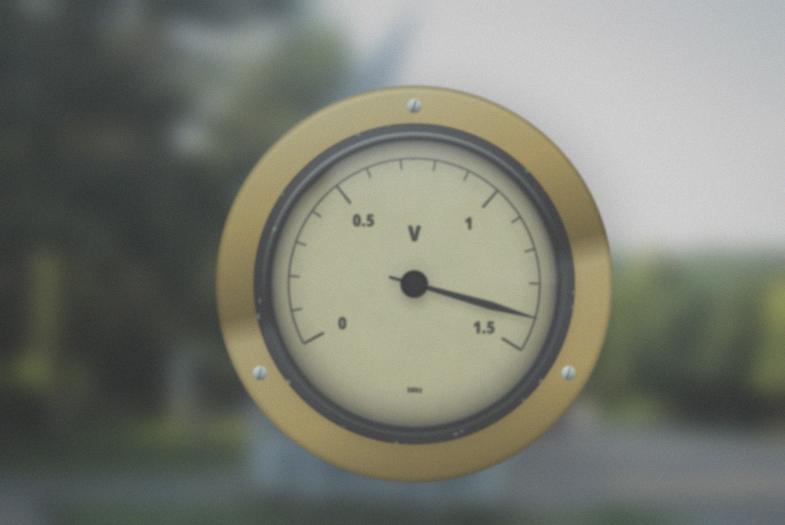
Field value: 1.4 V
